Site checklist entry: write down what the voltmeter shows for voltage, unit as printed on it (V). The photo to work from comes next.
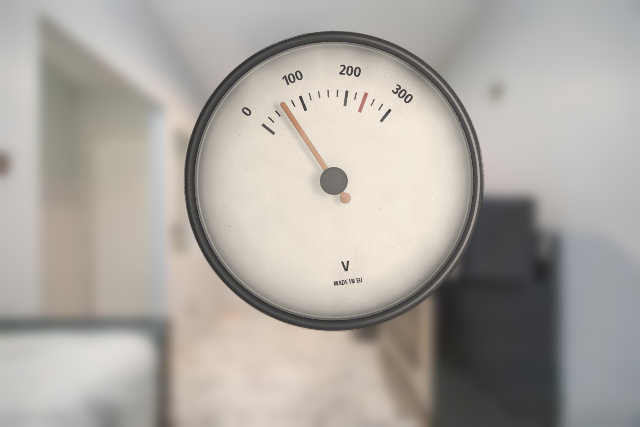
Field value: 60 V
